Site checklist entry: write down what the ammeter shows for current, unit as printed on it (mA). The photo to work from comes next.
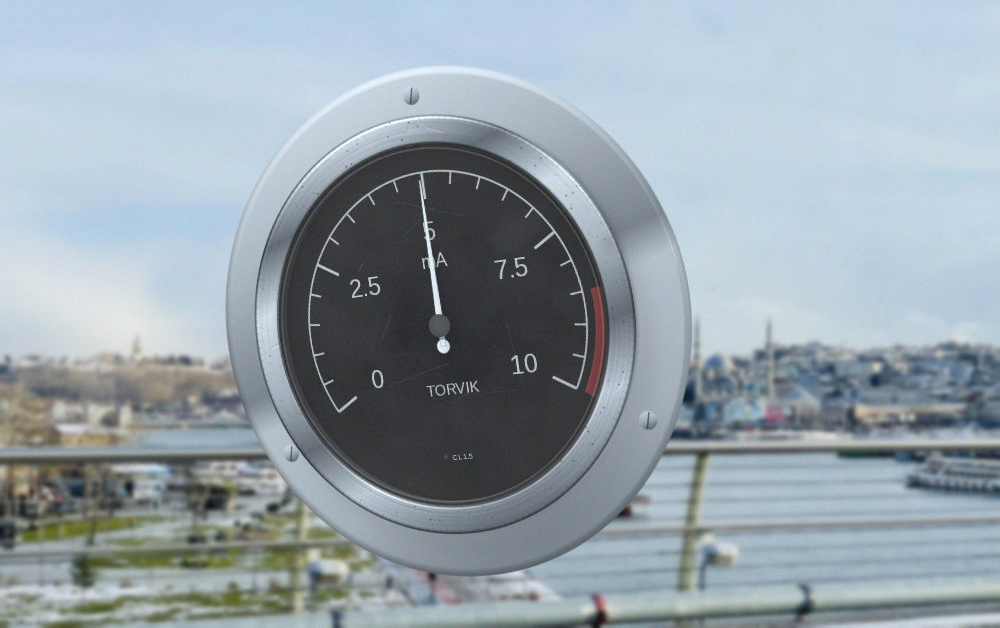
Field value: 5 mA
